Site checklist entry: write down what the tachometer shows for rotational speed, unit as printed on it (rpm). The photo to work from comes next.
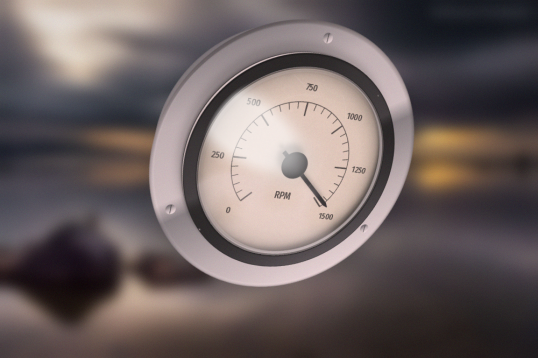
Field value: 1475 rpm
